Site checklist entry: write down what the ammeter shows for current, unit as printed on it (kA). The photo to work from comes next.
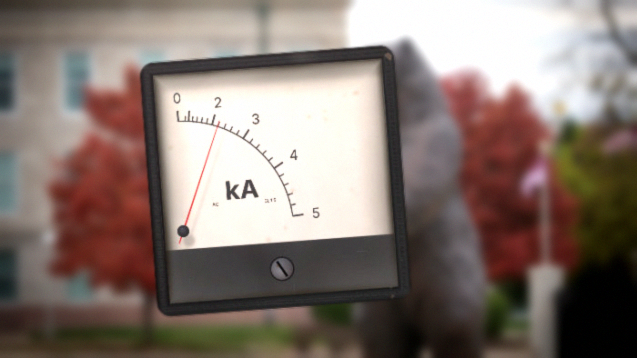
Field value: 2.2 kA
